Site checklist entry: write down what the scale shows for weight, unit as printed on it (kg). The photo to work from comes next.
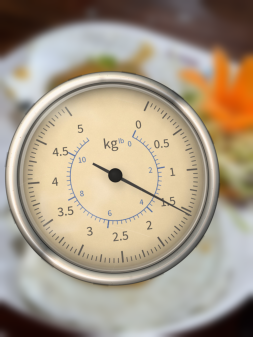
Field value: 1.55 kg
